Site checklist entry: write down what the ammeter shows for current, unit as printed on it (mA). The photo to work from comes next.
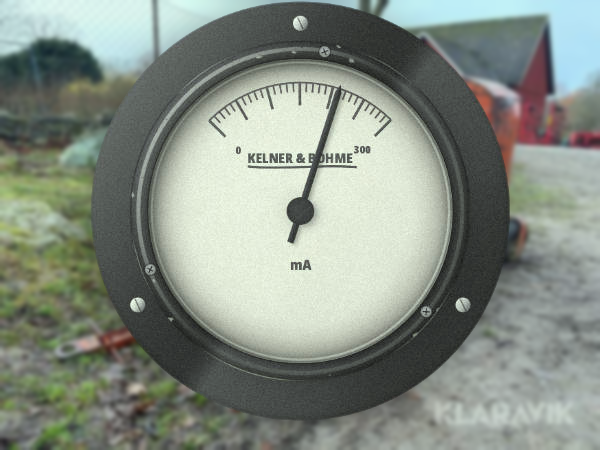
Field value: 210 mA
